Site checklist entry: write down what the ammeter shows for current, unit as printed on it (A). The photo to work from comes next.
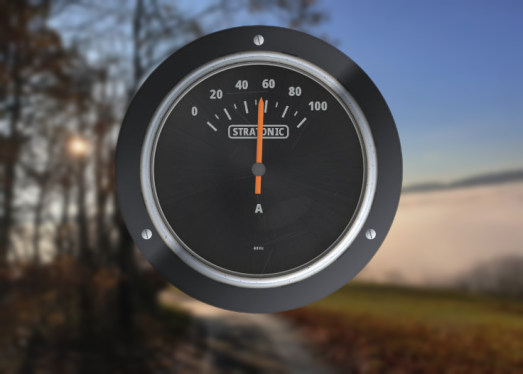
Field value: 55 A
